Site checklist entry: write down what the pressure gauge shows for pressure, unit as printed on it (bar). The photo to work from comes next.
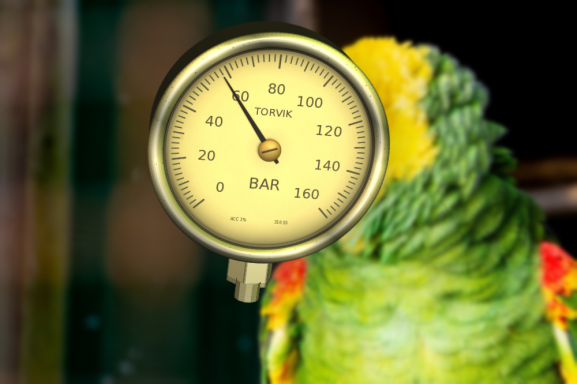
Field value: 58 bar
